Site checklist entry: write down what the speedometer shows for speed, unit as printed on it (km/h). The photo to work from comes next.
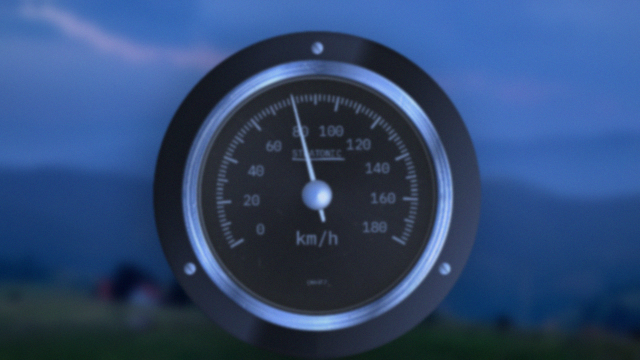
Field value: 80 km/h
